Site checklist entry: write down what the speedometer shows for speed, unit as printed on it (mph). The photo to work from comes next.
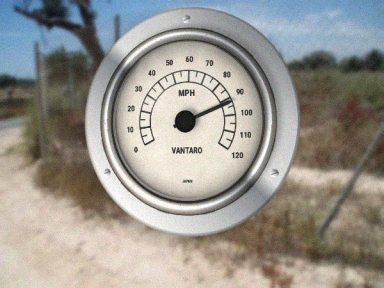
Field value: 92.5 mph
